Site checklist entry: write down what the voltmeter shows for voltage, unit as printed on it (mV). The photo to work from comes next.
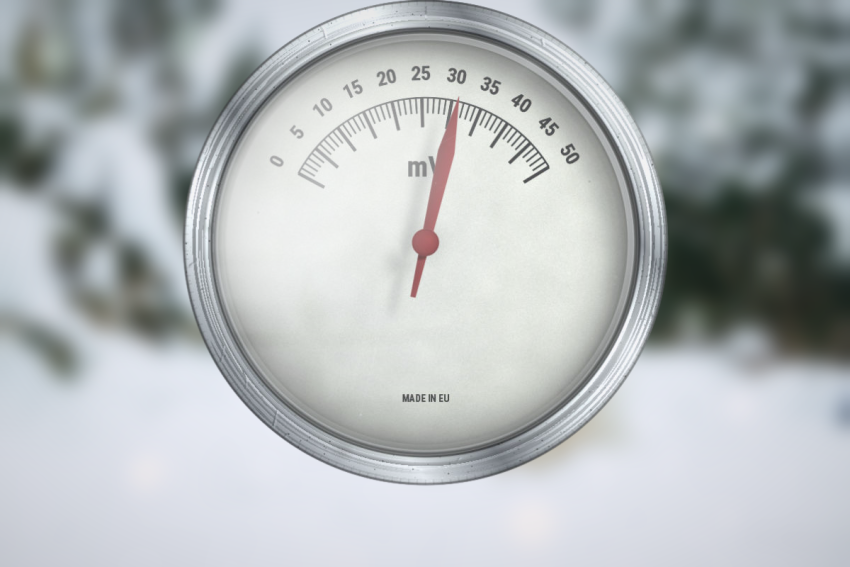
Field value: 31 mV
